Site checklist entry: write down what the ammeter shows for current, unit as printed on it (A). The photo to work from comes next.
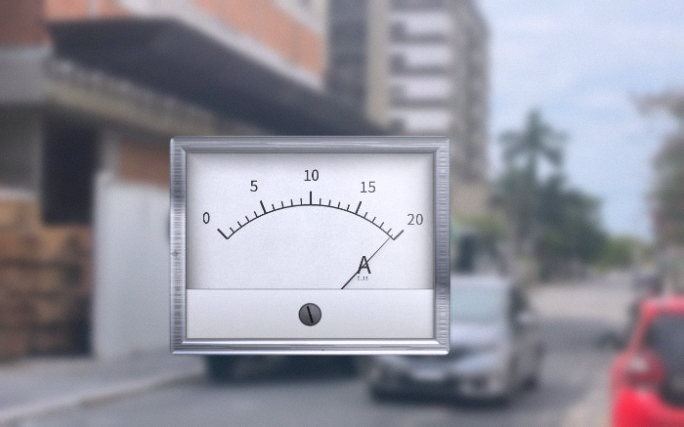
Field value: 19.5 A
